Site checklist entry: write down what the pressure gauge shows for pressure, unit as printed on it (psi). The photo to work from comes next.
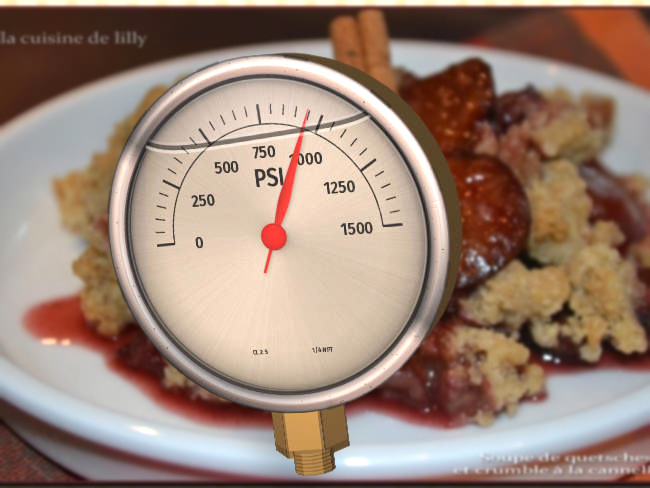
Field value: 950 psi
